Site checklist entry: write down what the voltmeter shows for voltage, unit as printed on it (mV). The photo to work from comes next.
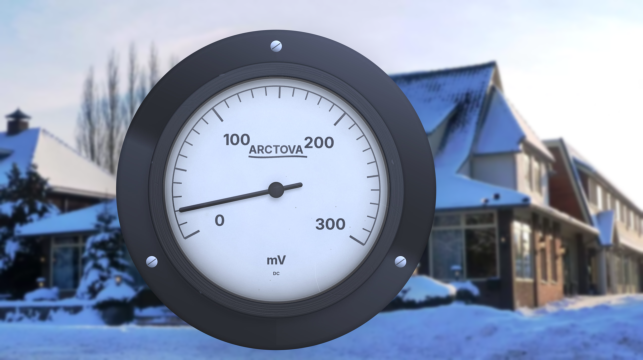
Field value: 20 mV
